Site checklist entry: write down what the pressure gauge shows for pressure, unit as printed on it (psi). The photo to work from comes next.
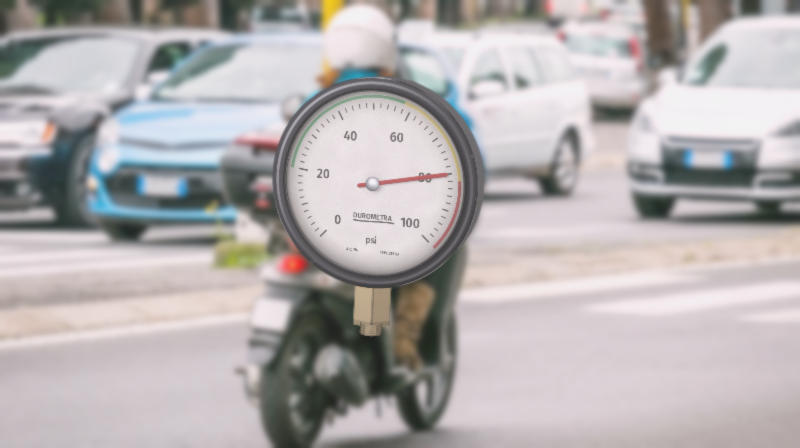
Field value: 80 psi
